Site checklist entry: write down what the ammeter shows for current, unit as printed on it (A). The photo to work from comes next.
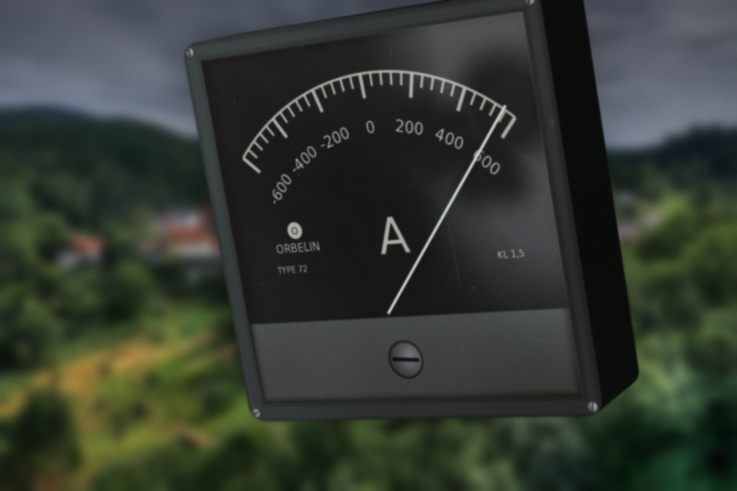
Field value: 560 A
